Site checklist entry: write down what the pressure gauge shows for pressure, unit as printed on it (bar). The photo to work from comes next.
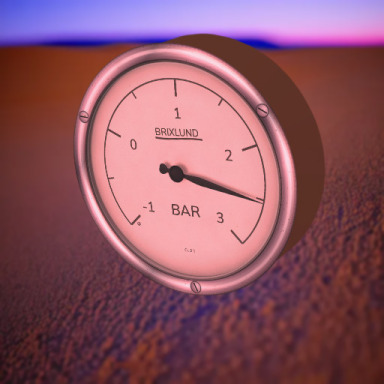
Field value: 2.5 bar
